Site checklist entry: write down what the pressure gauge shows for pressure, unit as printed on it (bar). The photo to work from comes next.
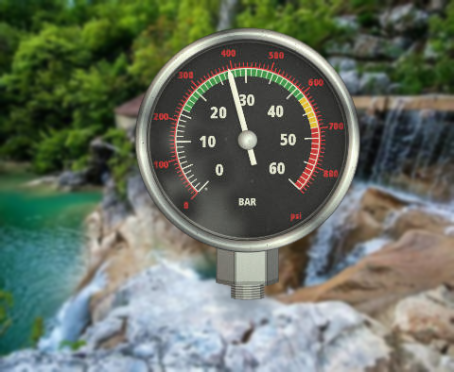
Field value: 27 bar
